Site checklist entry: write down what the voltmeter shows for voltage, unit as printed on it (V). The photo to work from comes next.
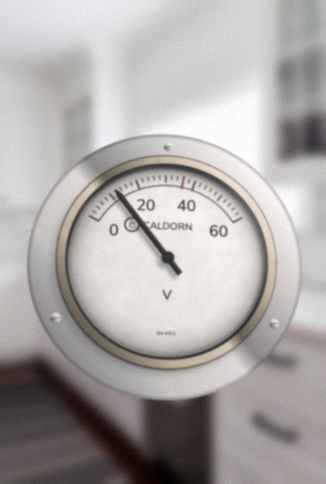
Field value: 12 V
